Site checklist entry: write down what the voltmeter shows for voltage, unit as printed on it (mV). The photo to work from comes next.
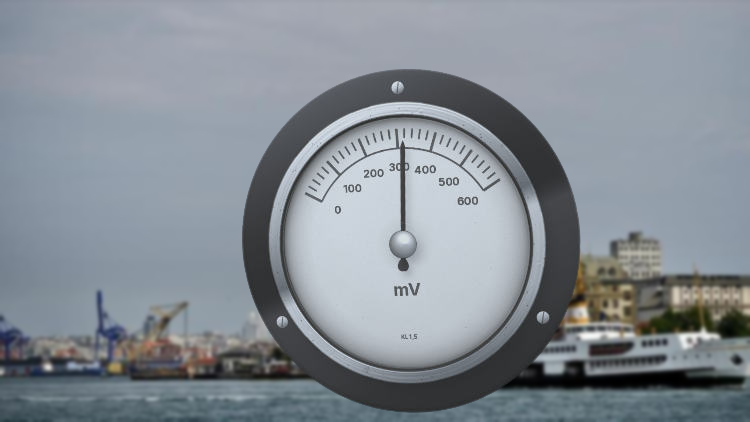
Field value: 320 mV
